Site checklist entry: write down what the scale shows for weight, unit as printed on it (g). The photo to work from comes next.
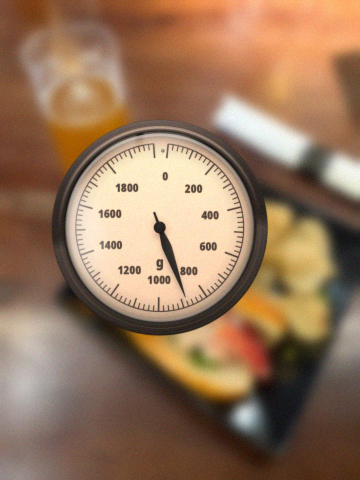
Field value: 880 g
